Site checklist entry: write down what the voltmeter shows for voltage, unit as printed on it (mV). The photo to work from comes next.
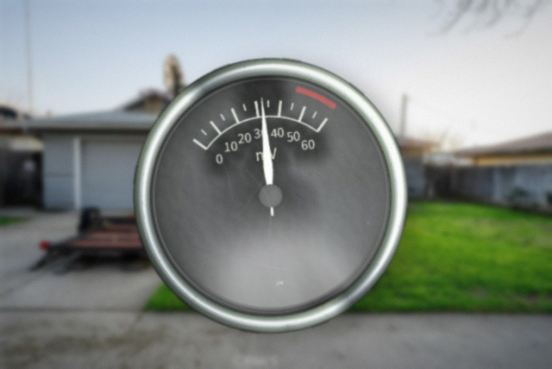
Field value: 32.5 mV
